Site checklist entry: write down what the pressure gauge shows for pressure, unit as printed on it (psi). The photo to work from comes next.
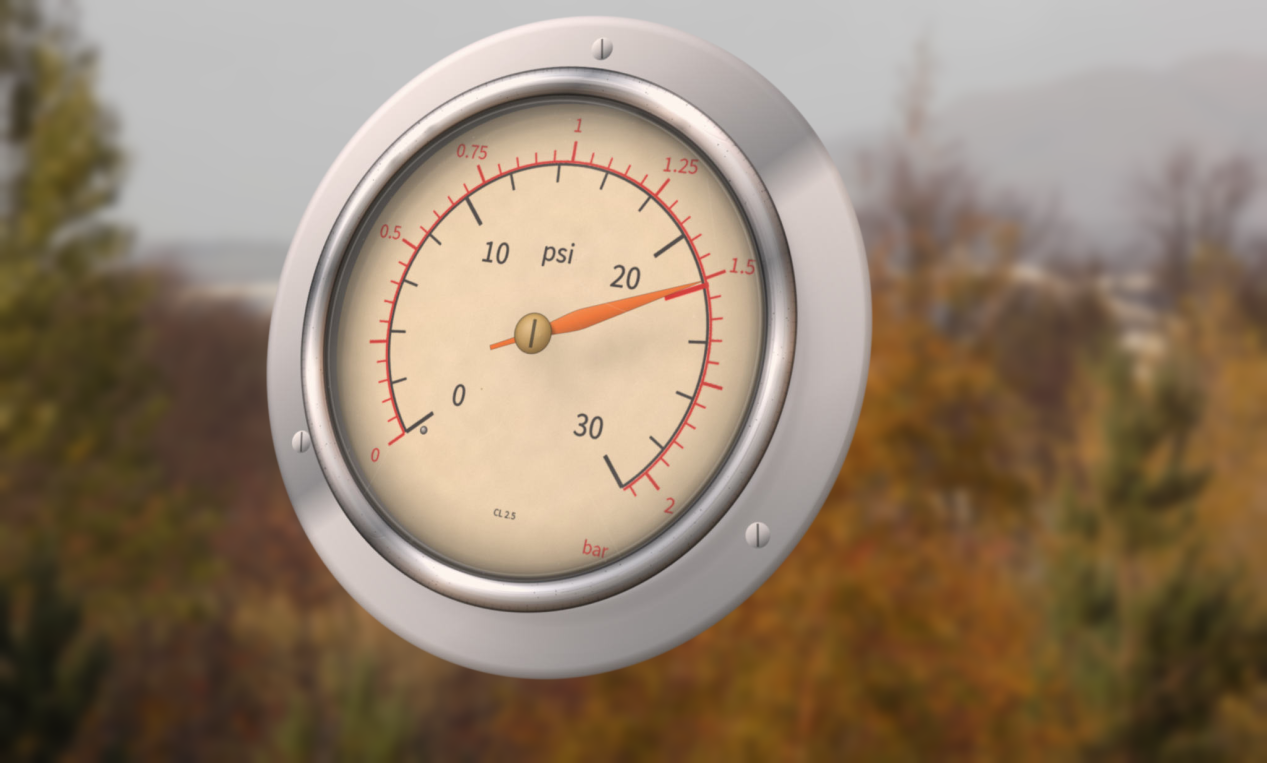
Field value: 22 psi
